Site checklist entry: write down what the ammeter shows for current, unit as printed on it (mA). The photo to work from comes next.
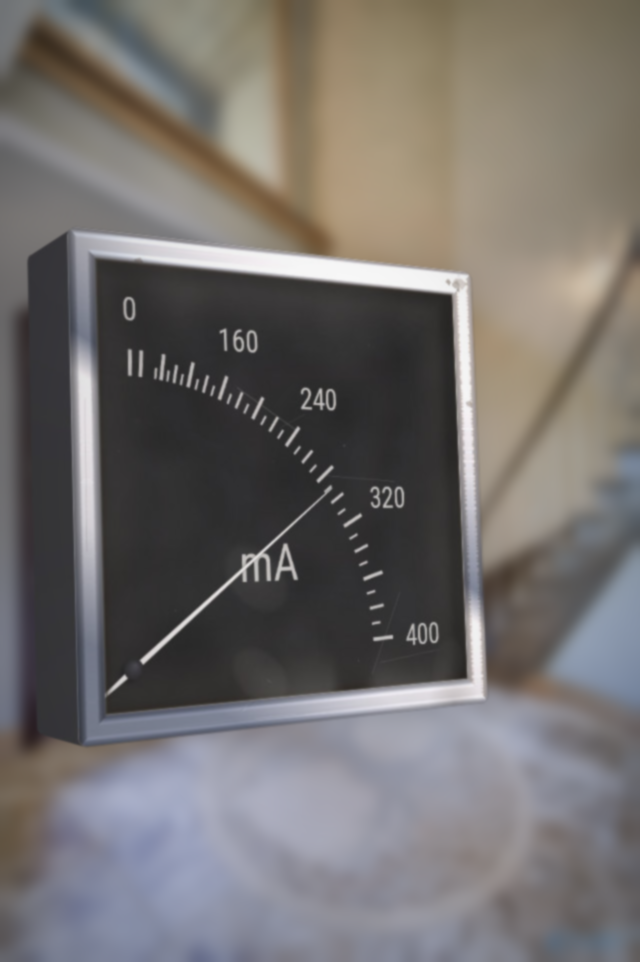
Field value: 290 mA
